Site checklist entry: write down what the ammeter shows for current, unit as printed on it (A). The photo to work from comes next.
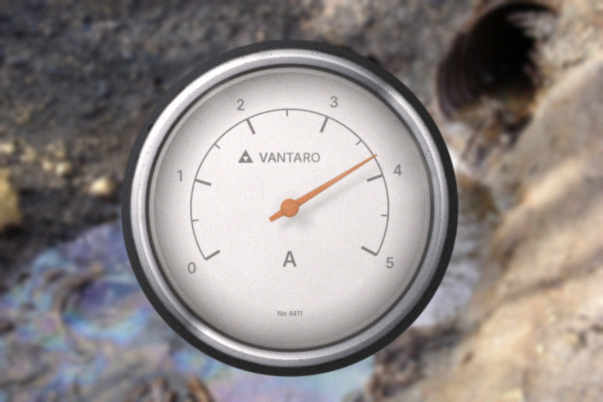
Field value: 3.75 A
